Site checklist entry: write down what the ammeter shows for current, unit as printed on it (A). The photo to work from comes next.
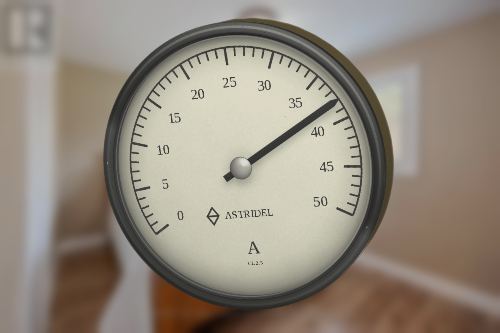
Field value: 38 A
